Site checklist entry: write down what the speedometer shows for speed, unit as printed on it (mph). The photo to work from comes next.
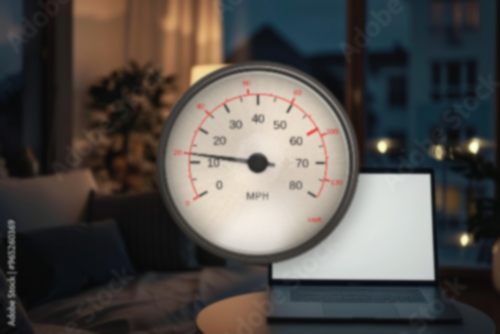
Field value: 12.5 mph
